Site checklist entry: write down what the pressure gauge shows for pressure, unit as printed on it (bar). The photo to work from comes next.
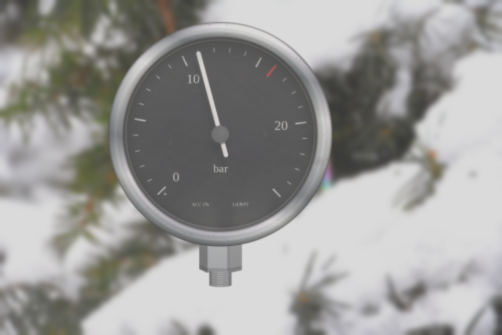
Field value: 11 bar
